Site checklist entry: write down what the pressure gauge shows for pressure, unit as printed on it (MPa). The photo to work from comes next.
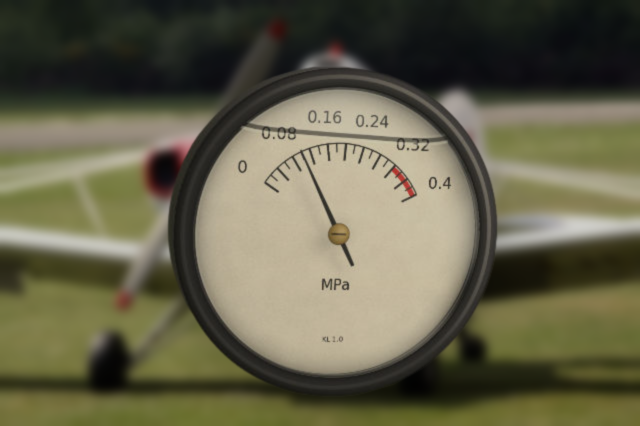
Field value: 0.1 MPa
